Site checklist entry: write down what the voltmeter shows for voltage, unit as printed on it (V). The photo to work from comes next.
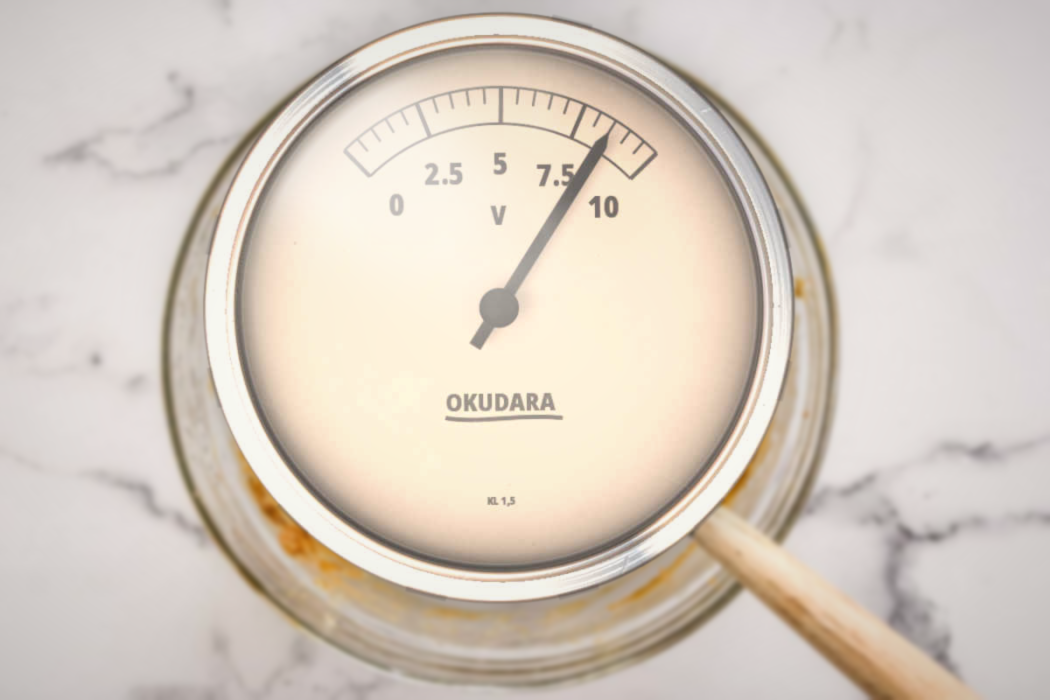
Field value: 8.5 V
